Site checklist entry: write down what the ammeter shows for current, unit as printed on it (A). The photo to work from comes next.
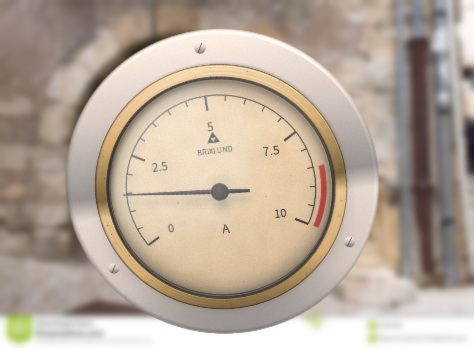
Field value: 1.5 A
